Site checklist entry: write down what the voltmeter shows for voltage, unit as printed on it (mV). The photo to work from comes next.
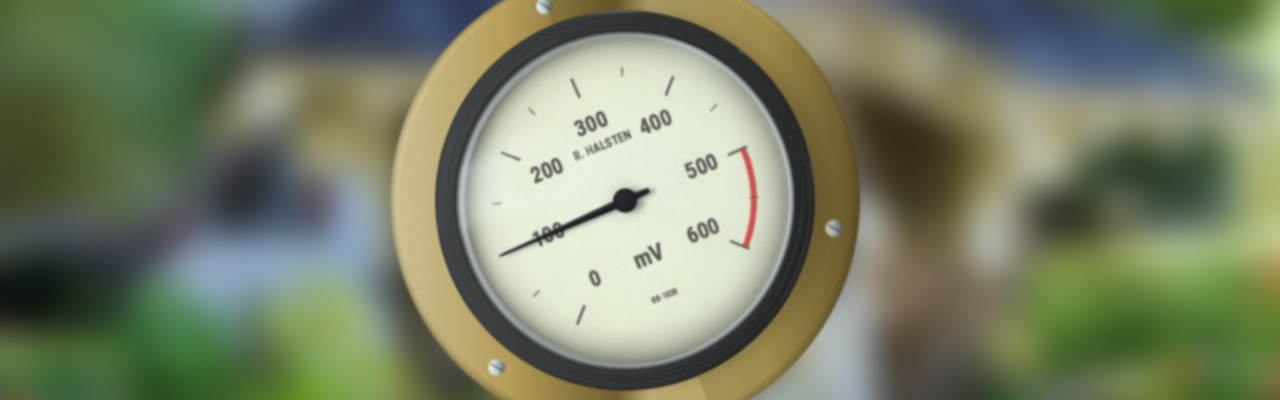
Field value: 100 mV
